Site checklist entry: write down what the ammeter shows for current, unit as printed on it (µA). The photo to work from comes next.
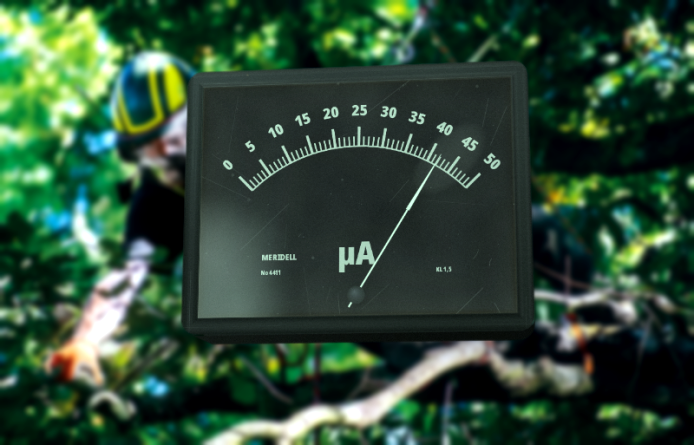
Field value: 42 µA
